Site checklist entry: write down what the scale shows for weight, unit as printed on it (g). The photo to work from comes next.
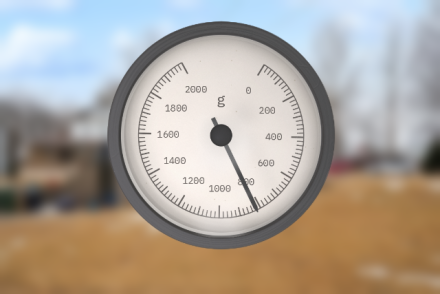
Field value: 820 g
